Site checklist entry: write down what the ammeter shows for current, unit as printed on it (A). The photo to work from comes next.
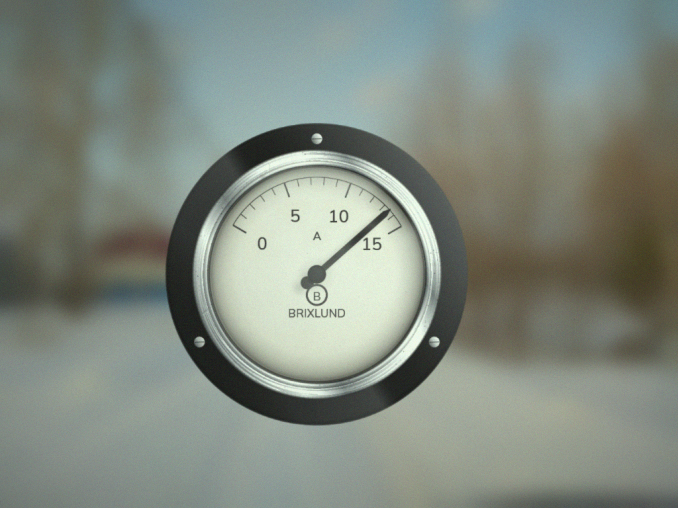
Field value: 13.5 A
